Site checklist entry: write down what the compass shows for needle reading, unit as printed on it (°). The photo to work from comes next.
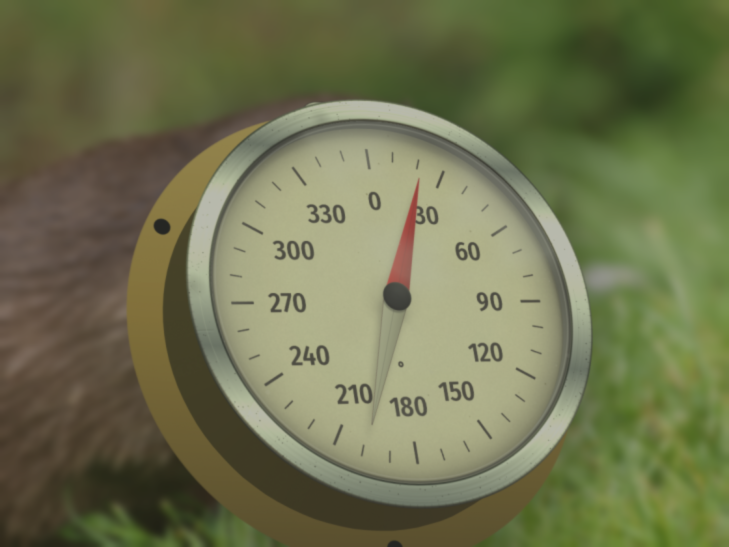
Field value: 20 °
